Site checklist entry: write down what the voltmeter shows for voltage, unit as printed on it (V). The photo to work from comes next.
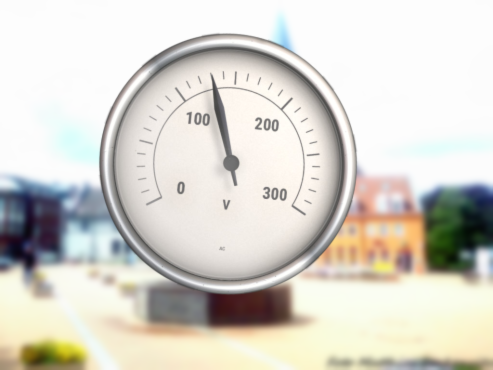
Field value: 130 V
